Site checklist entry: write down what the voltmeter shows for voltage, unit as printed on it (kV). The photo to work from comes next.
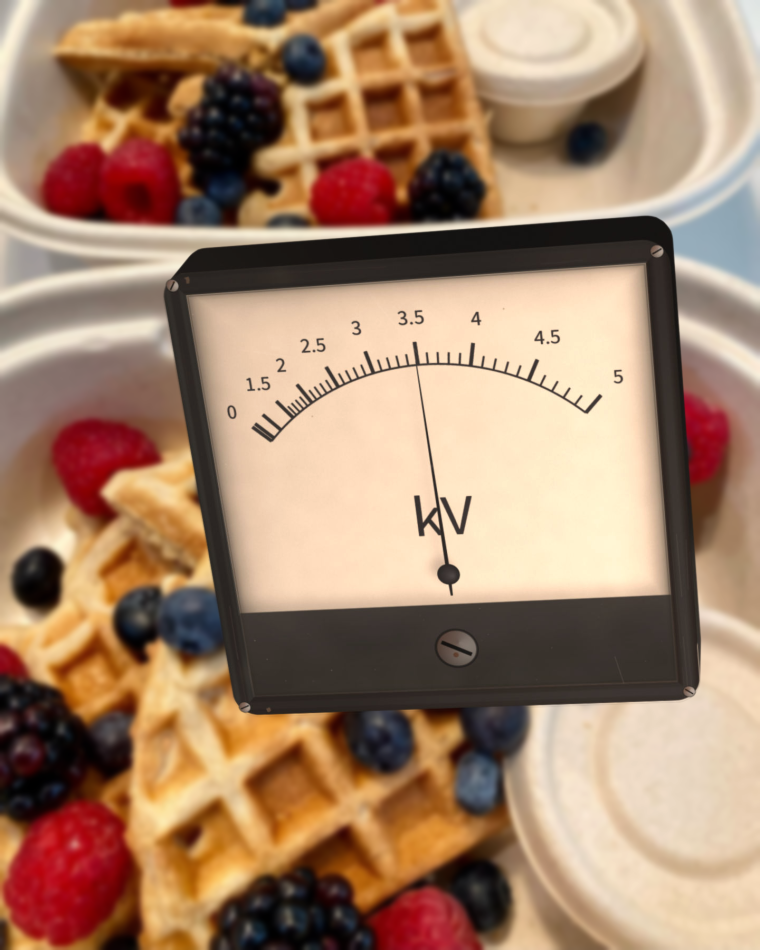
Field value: 3.5 kV
